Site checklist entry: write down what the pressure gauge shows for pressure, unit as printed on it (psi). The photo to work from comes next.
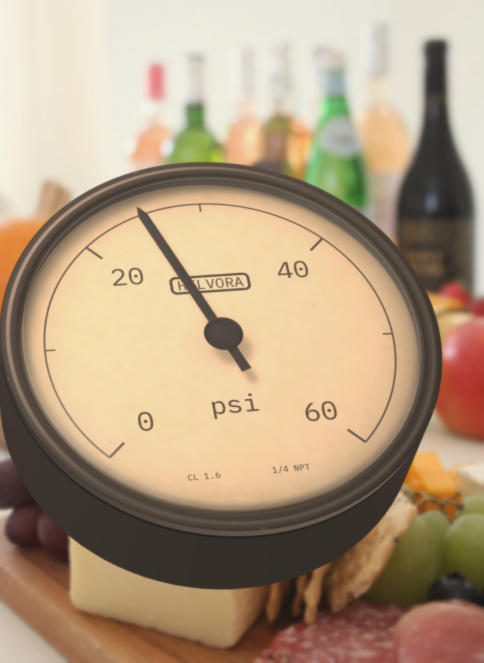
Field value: 25 psi
